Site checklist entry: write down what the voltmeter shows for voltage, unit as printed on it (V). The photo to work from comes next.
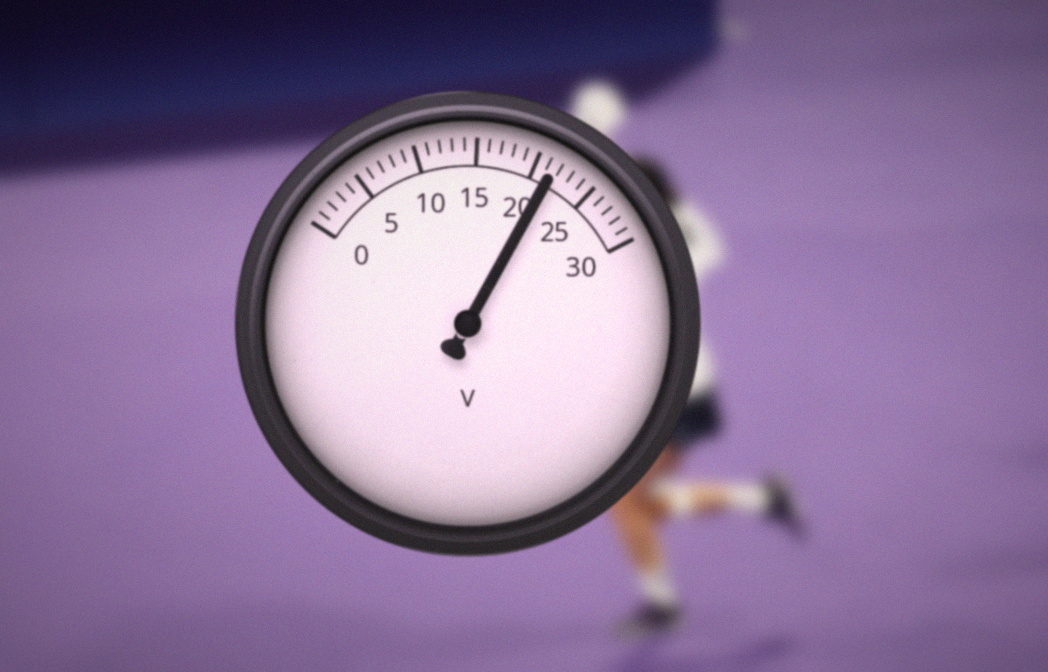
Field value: 21.5 V
